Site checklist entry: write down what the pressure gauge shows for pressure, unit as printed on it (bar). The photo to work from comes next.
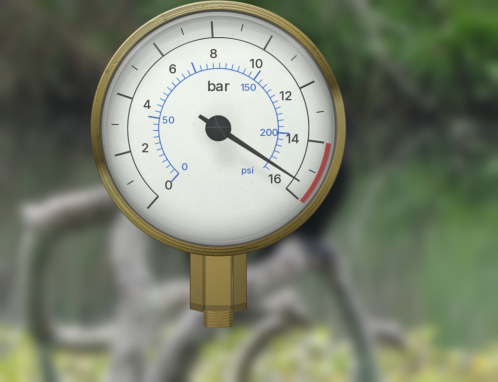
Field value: 15.5 bar
